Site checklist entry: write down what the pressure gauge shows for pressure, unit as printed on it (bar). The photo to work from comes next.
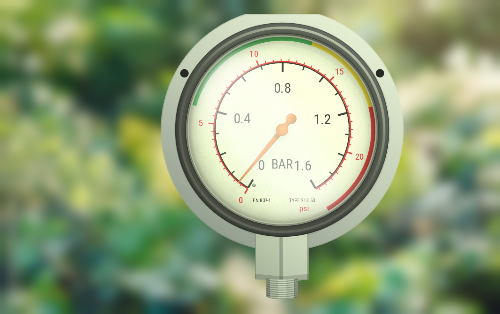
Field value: 0.05 bar
